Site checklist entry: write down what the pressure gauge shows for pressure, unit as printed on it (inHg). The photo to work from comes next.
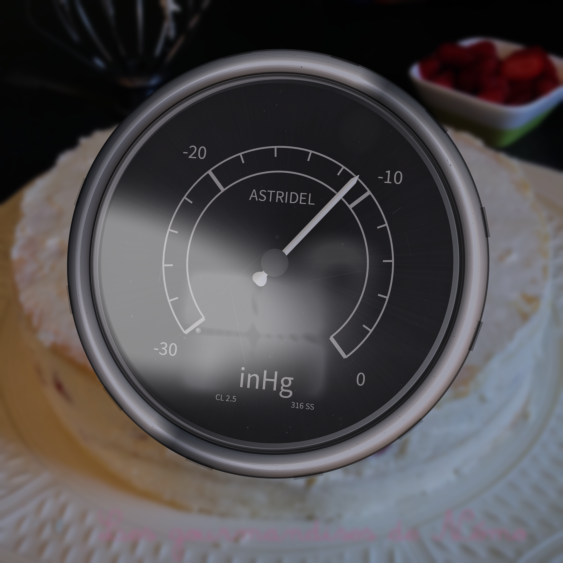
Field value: -11 inHg
